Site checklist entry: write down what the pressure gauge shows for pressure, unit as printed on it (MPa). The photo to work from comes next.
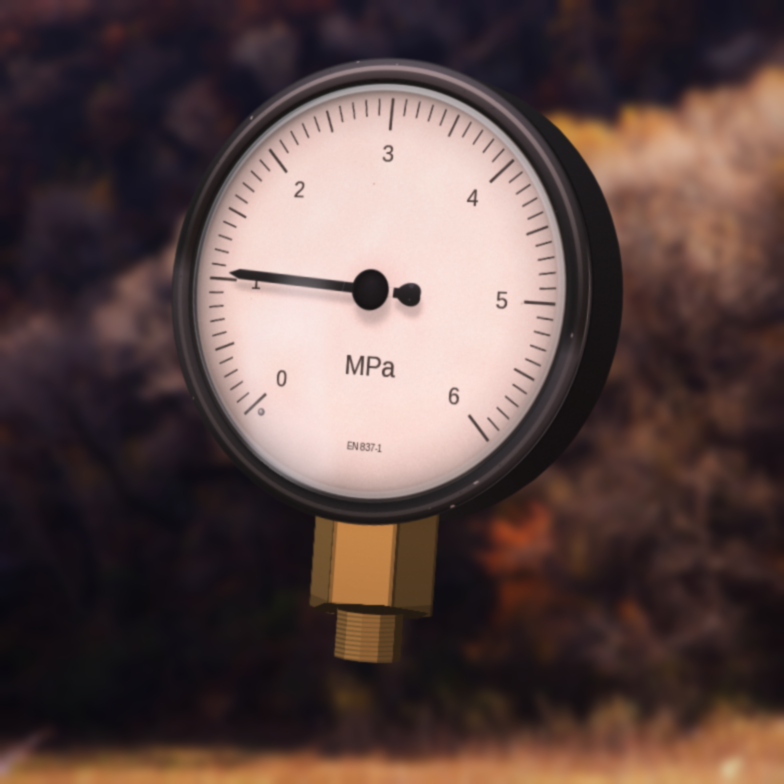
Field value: 1.05 MPa
